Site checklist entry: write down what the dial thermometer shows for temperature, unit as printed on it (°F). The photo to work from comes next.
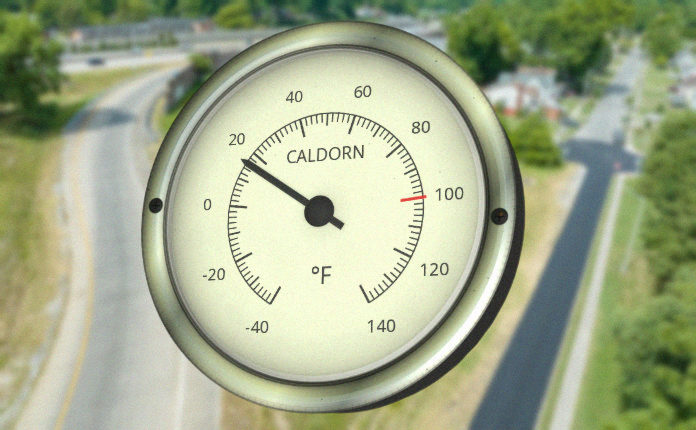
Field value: 16 °F
